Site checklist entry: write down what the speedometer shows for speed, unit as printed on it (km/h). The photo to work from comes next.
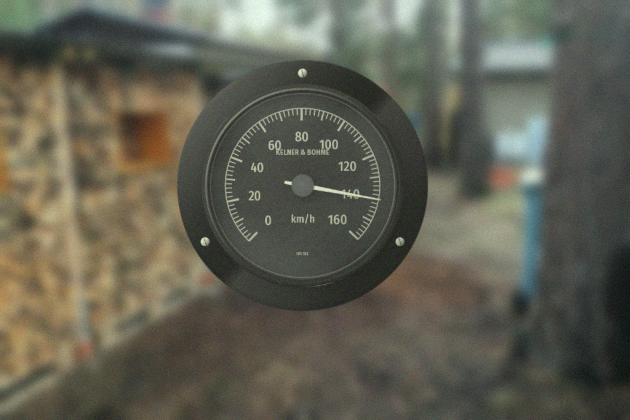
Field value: 140 km/h
